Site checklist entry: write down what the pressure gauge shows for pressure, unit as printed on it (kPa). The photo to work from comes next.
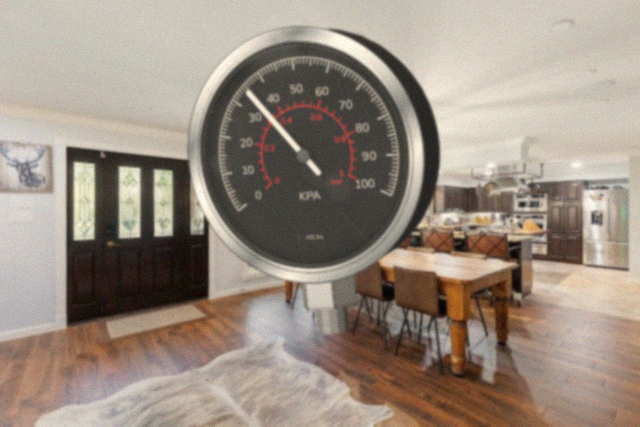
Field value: 35 kPa
